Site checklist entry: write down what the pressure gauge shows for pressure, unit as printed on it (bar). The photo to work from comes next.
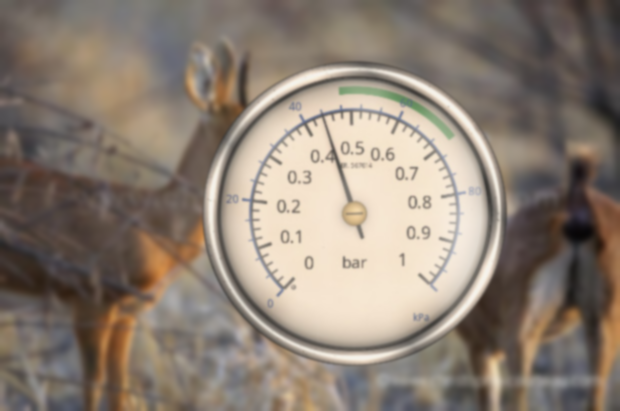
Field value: 0.44 bar
